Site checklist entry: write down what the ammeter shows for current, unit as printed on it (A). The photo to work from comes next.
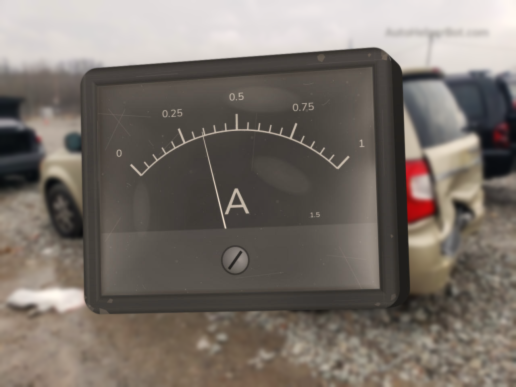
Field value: 0.35 A
